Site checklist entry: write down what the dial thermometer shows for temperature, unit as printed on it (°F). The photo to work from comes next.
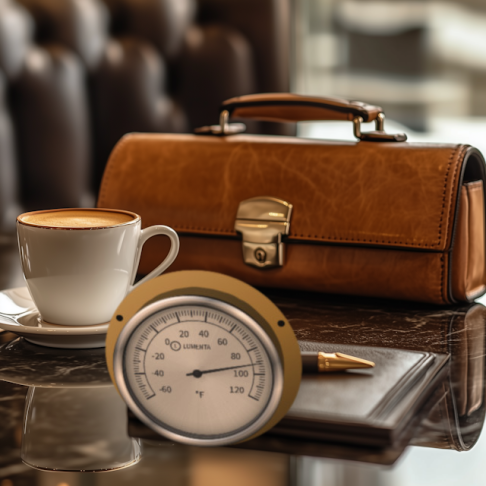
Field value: 90 °F
